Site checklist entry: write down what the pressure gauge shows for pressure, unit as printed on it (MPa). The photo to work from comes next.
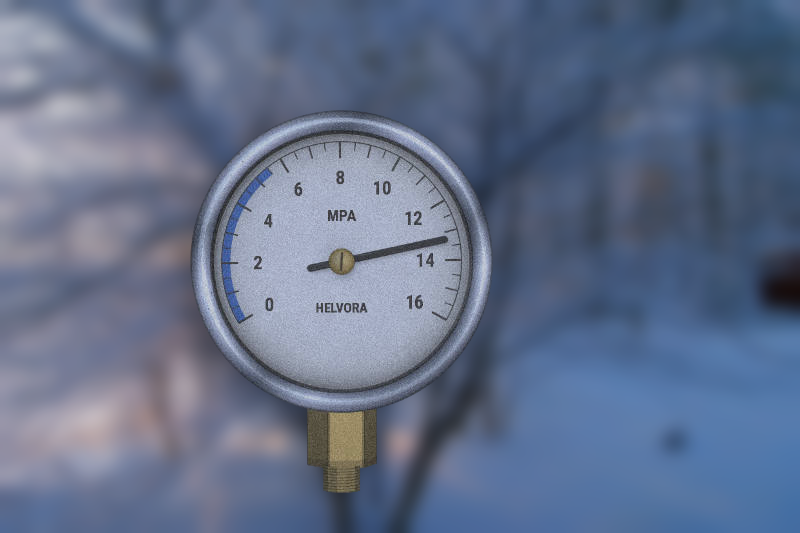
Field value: 13.25 MPa
